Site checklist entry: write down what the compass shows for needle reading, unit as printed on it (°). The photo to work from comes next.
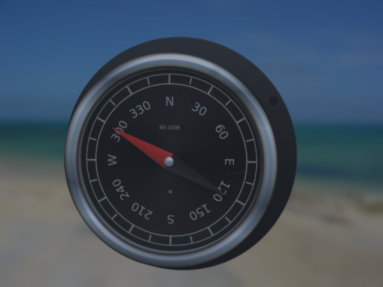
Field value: 300 °
